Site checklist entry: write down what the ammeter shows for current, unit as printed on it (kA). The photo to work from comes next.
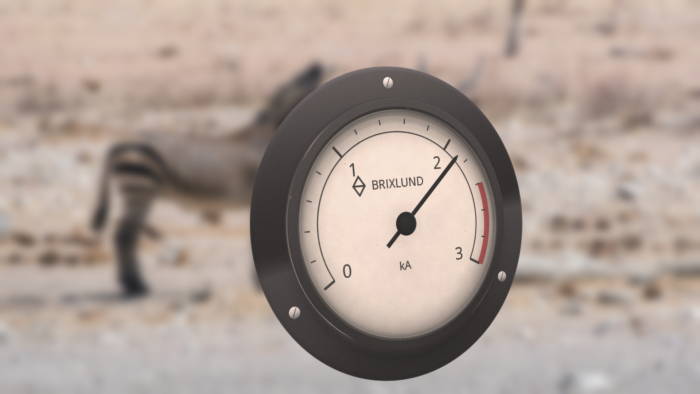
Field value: 2.1 kA
